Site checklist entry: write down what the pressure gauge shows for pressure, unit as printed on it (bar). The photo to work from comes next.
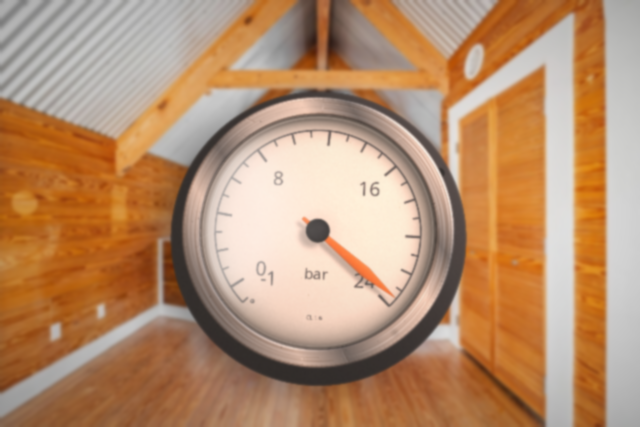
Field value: 23.5 bar
